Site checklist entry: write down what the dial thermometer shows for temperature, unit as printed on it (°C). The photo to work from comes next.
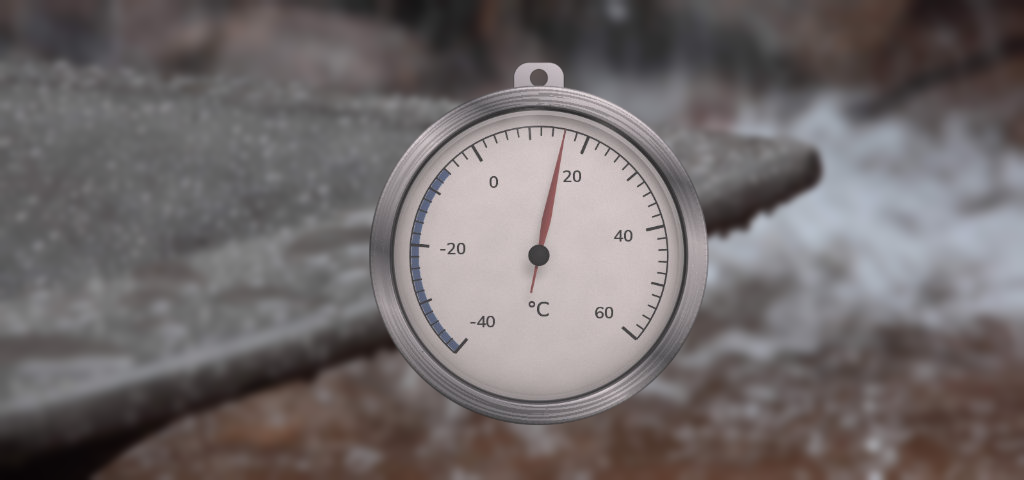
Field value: 16 °C
